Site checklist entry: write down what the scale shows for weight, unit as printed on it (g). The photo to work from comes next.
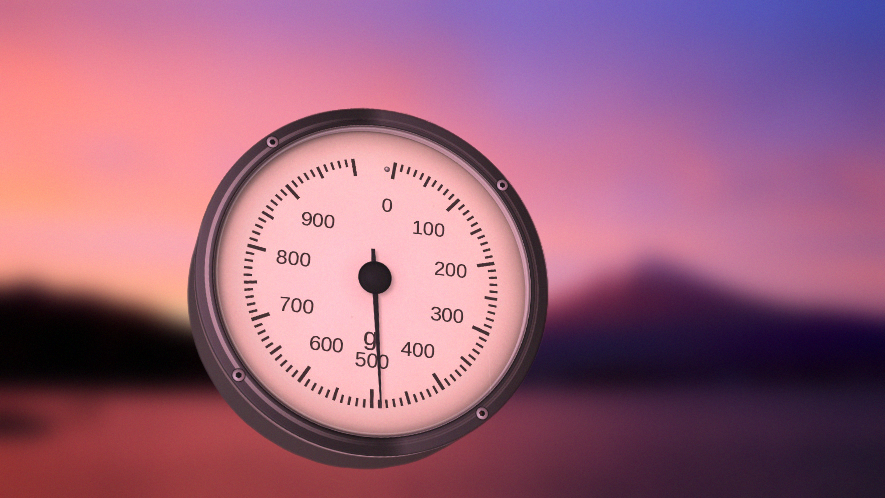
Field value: 490 g
